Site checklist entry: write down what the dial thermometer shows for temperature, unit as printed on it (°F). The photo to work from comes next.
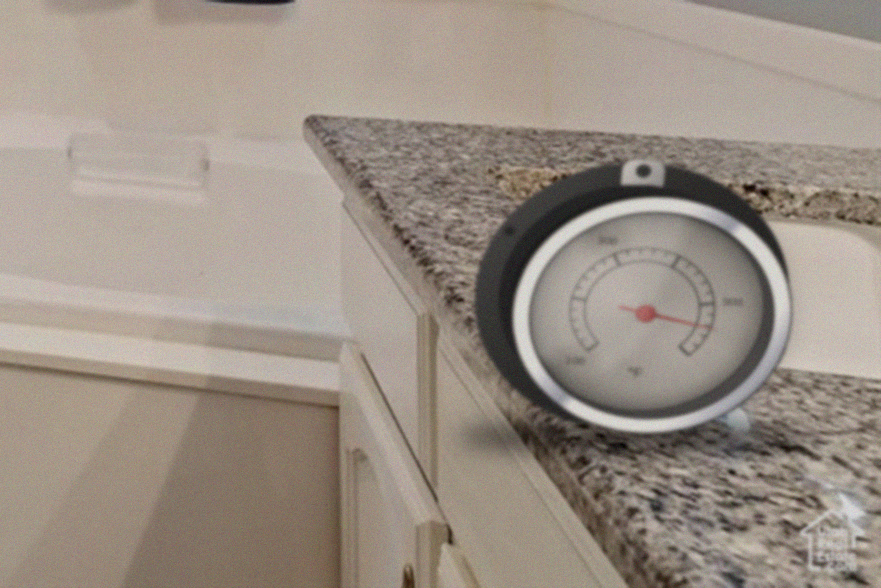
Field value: 540 °F
